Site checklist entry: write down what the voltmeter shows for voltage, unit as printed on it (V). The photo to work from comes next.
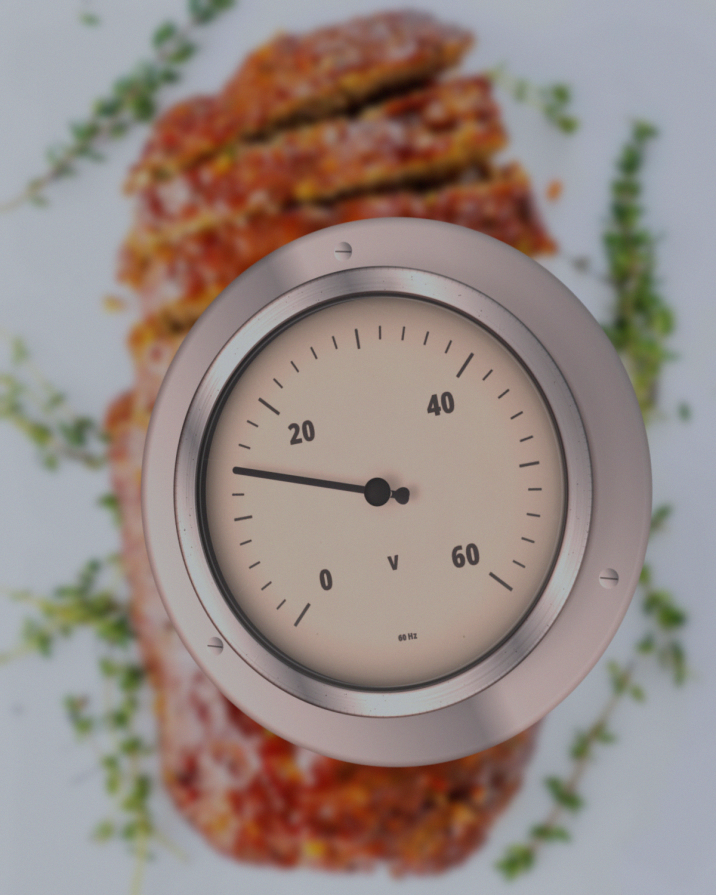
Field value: 14 V
